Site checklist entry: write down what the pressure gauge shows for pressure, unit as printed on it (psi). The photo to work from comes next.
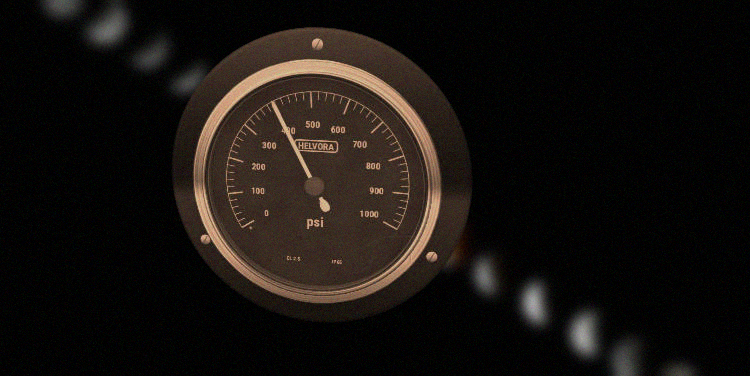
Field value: 400 psi
